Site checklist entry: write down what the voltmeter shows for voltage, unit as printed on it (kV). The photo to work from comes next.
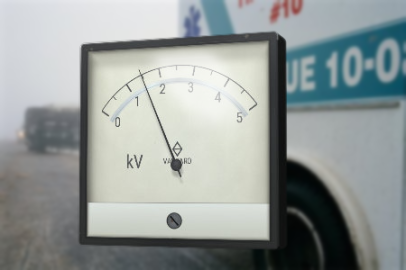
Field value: 1.5 kV
